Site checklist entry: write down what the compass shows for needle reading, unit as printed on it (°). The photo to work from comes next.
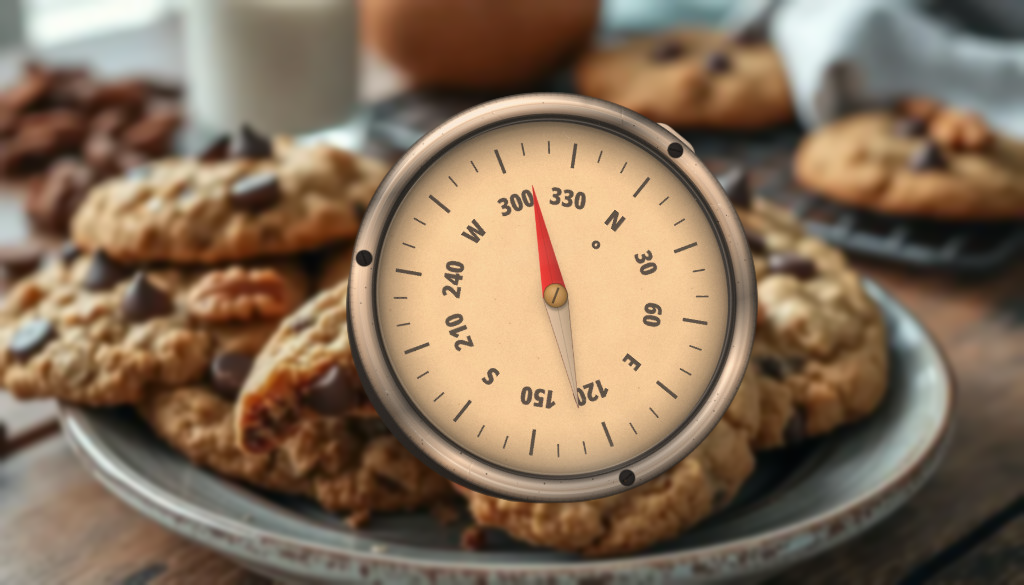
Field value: 310 °
